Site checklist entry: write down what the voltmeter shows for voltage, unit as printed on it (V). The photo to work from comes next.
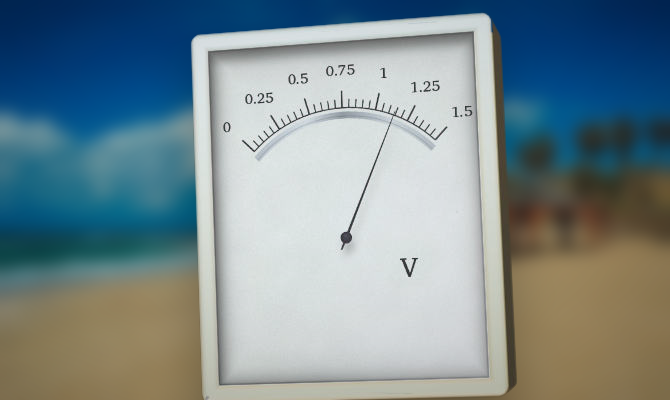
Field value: 1.15 V
